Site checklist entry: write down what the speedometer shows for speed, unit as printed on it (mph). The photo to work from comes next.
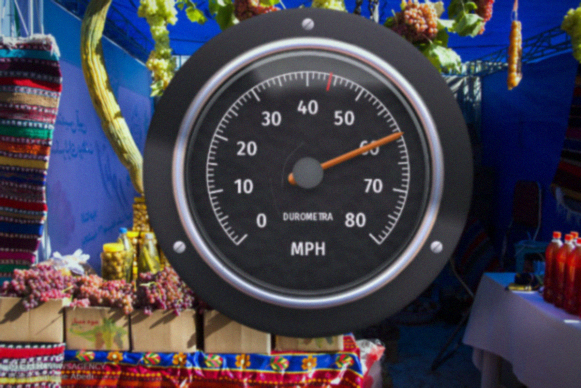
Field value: 60 mph
